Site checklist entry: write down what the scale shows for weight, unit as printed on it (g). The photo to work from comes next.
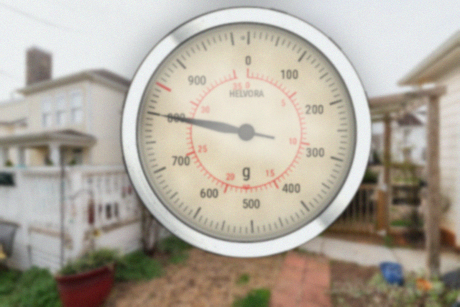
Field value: 800 g
